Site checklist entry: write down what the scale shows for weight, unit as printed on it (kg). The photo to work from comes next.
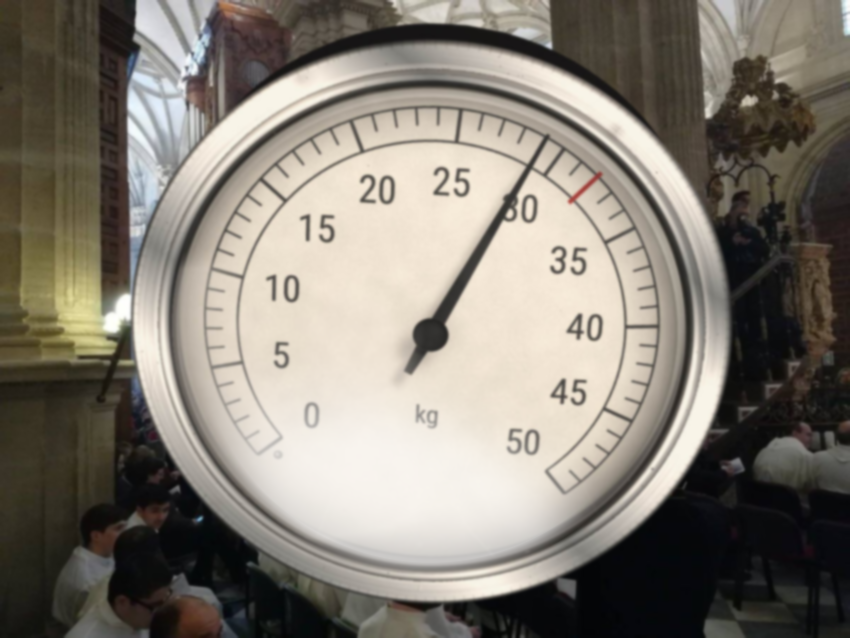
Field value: 29 kg
